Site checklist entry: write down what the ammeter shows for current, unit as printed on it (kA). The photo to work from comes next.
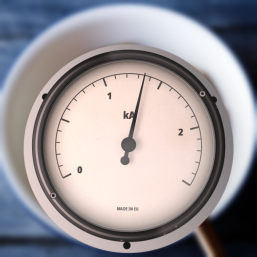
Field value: 1.35 kA
